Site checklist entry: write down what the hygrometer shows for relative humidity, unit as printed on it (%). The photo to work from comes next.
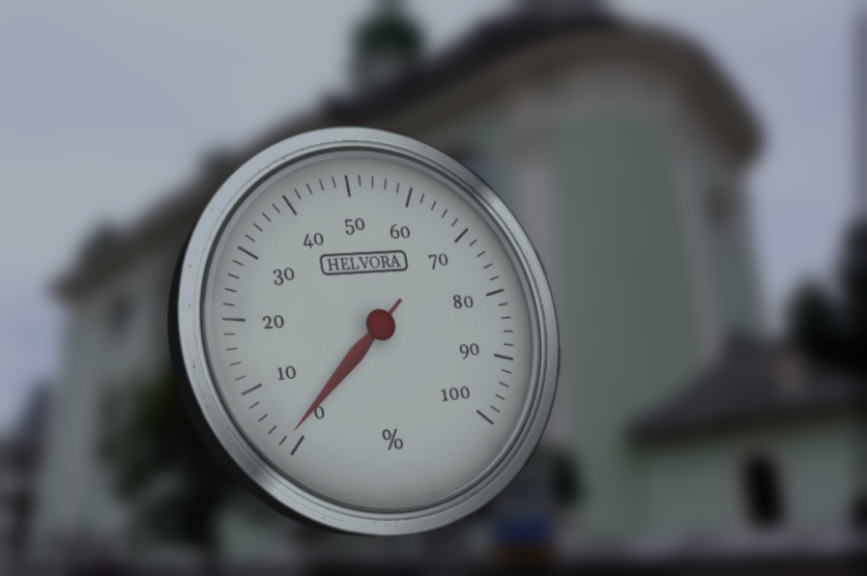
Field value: 2 %
